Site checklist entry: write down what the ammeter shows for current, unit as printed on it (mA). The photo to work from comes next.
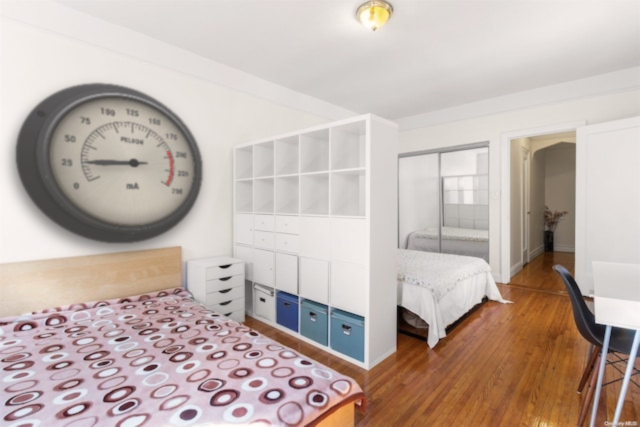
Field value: 25 mA
